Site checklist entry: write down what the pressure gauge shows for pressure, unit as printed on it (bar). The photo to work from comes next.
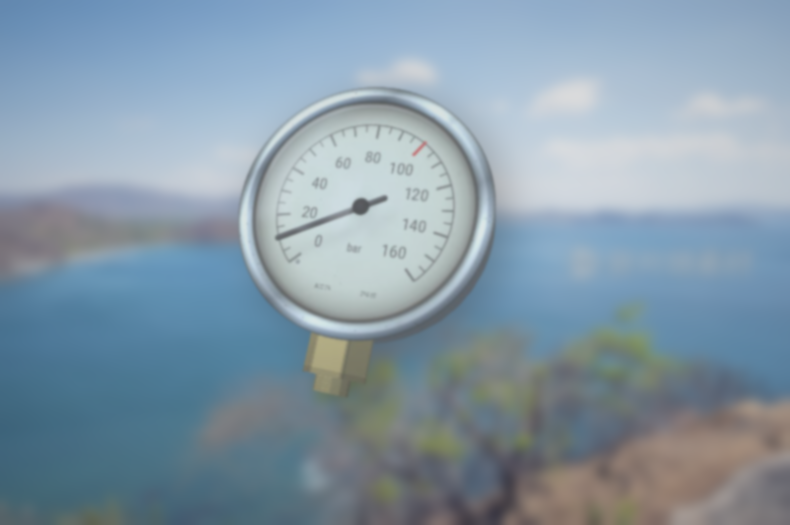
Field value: 10 bar
